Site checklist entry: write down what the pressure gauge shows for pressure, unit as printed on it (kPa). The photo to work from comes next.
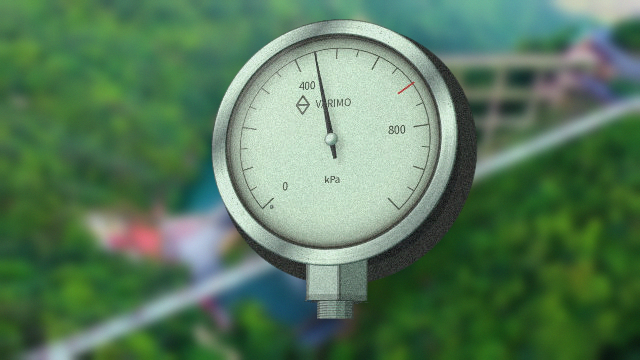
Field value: 450 kPa
